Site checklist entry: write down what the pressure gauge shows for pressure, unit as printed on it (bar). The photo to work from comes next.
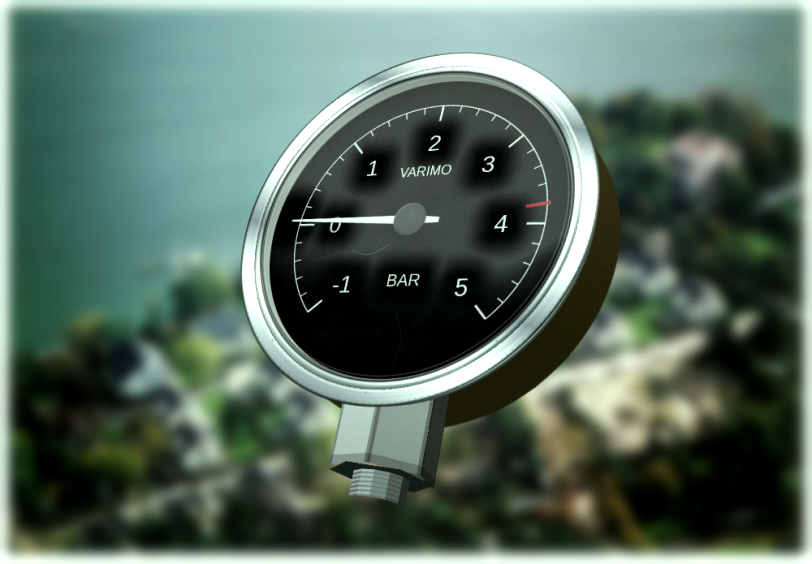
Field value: 0 bar
